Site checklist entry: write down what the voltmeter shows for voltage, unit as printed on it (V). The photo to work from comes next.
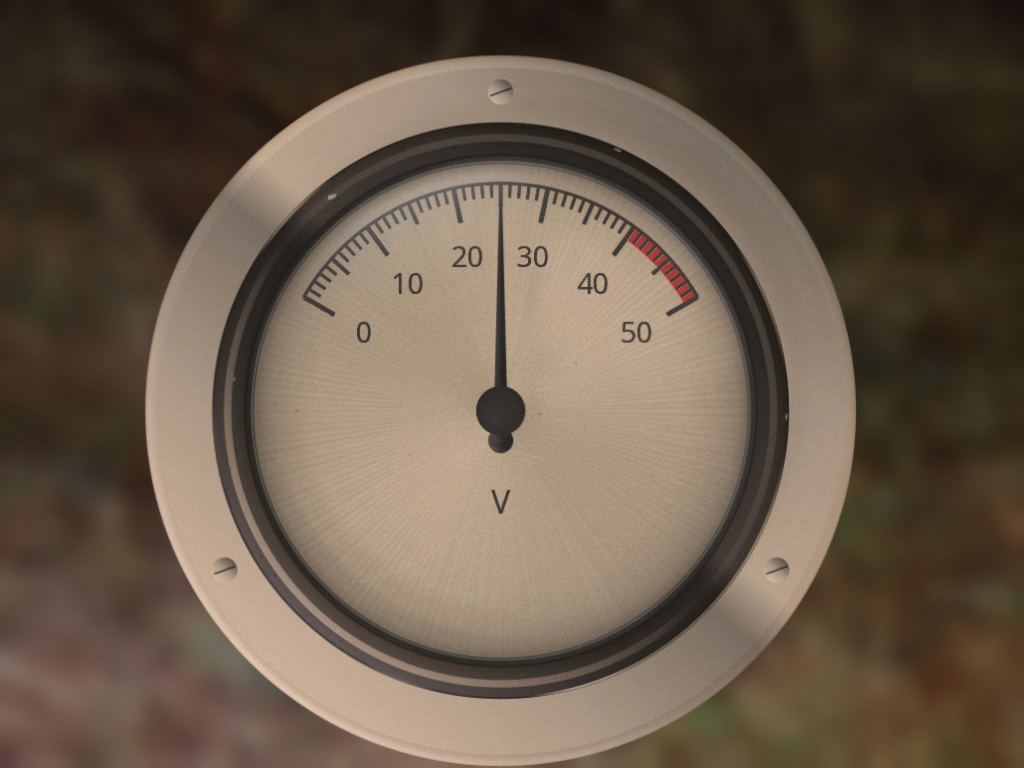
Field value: 25 V
